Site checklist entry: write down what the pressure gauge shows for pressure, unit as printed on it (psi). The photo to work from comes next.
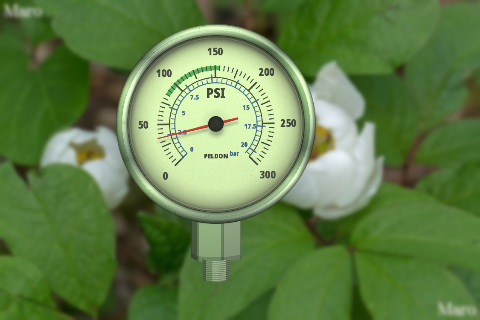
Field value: 35 psi
